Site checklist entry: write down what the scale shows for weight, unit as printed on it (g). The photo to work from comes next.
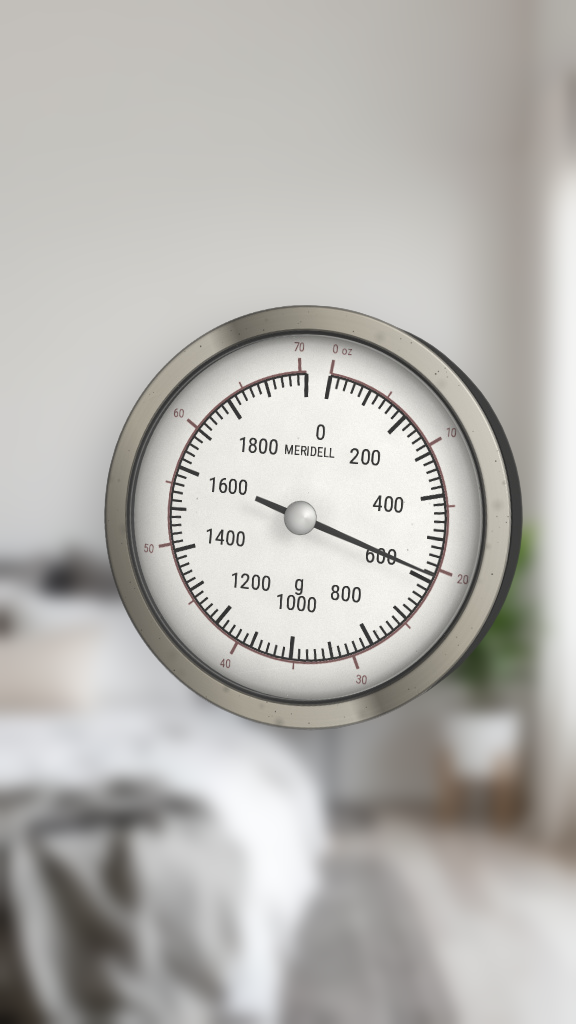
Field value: 580 g
